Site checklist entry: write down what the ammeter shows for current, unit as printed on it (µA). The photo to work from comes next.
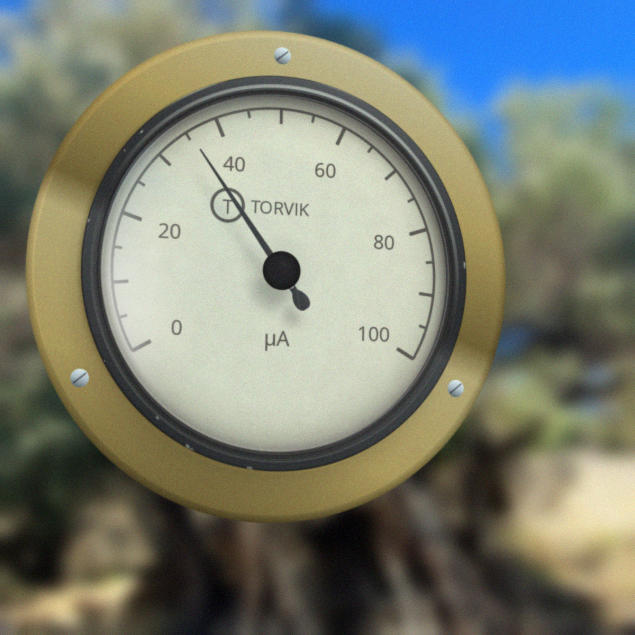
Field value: 35 µA
